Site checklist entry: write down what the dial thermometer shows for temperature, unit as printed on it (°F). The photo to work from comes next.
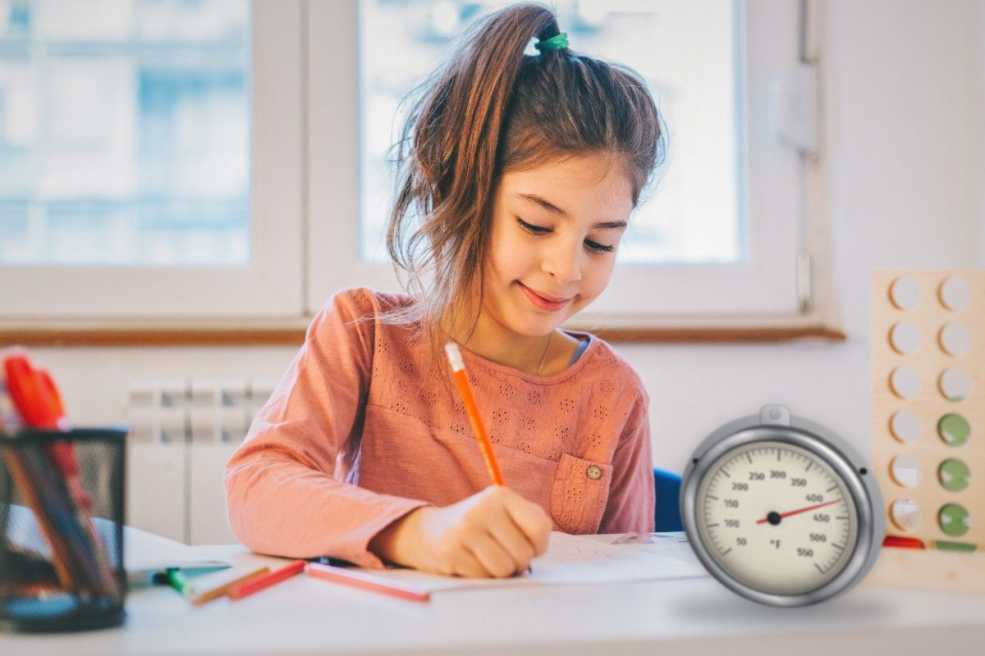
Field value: 420 °F
